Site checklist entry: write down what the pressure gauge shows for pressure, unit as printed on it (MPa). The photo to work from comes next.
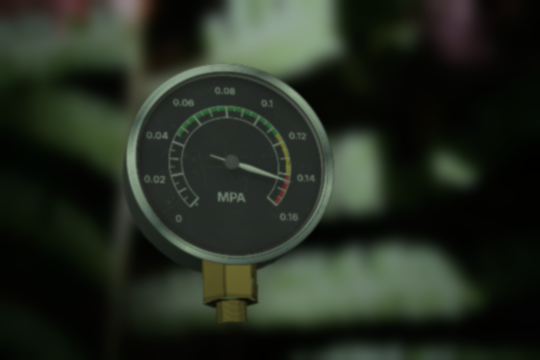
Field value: 0.145 MPa
